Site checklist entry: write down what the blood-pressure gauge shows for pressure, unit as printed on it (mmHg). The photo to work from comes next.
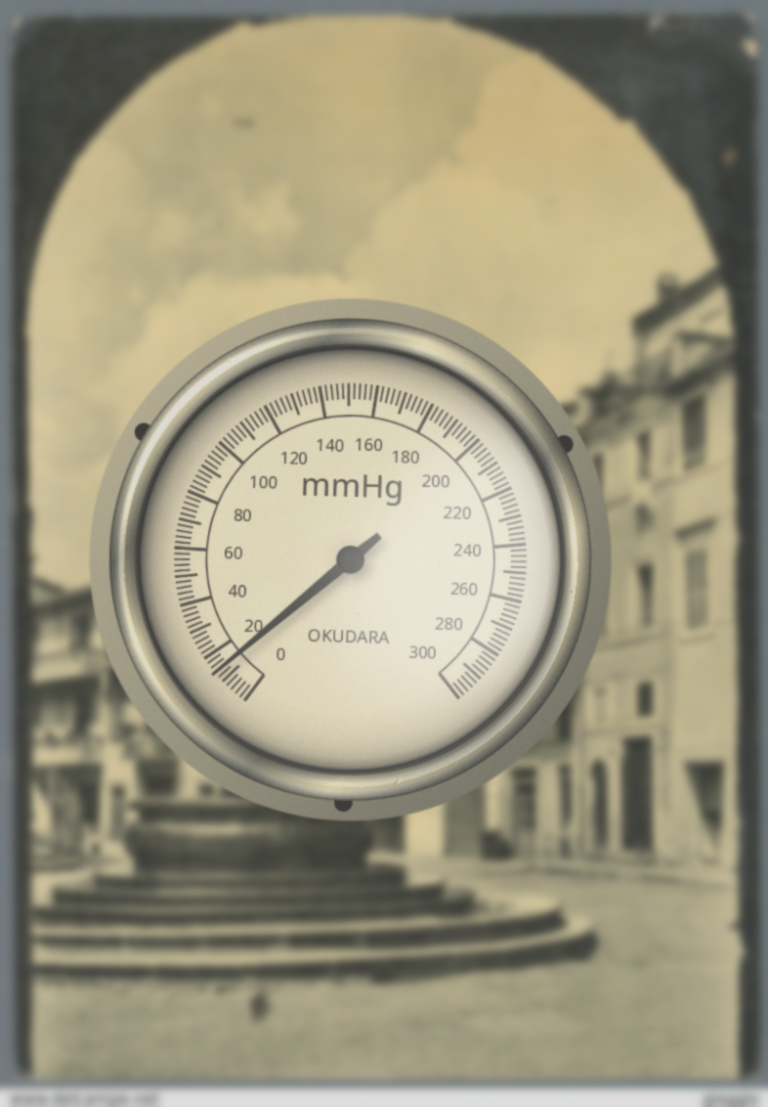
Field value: 14 mmHg
